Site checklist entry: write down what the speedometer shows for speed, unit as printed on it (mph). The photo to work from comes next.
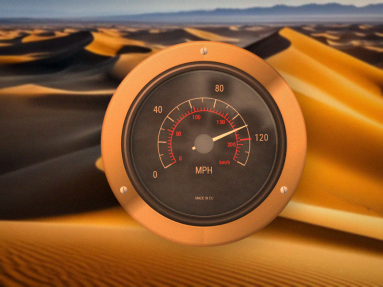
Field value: 110 mph
